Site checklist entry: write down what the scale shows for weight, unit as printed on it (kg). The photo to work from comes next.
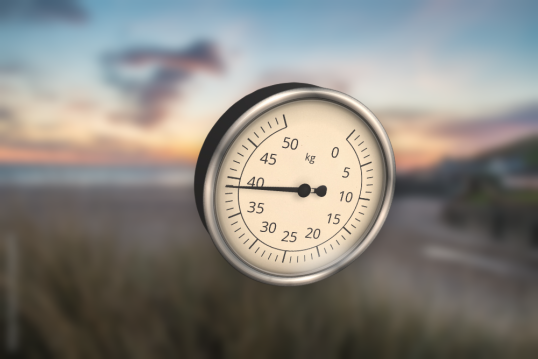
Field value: 39 kg
